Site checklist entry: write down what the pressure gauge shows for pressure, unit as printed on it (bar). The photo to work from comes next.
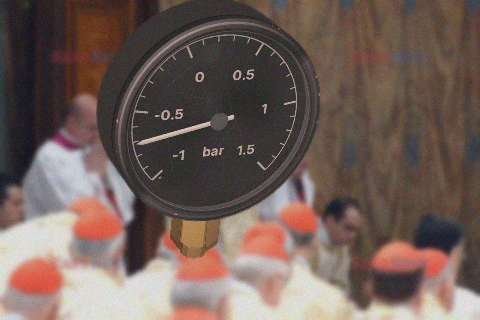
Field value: -0.7 bar
